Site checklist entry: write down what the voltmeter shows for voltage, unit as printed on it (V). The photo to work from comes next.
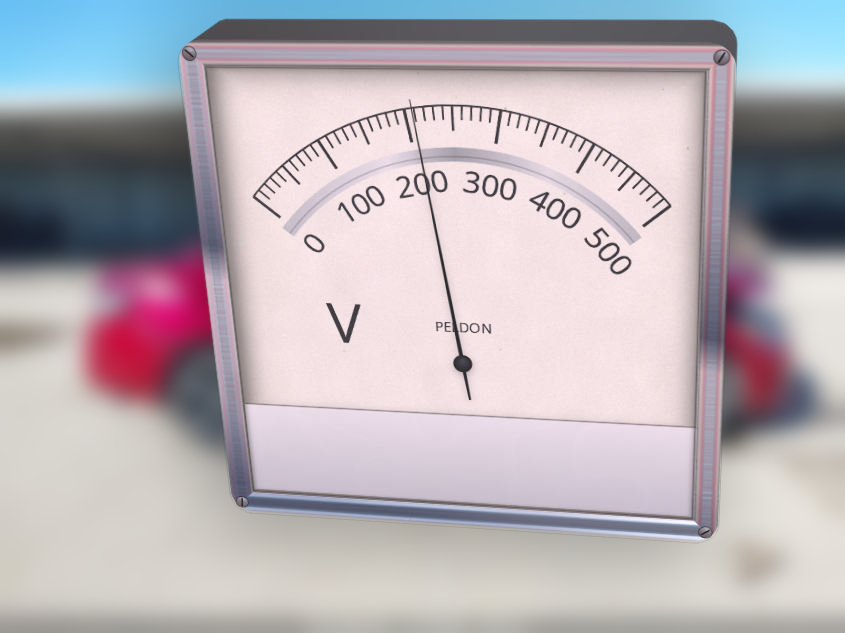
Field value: 210 V
